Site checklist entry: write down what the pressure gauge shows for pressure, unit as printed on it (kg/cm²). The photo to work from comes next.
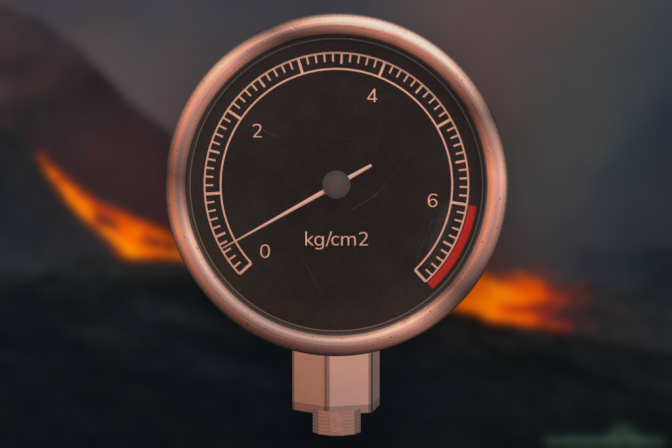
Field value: 0.35 kg/cm²
